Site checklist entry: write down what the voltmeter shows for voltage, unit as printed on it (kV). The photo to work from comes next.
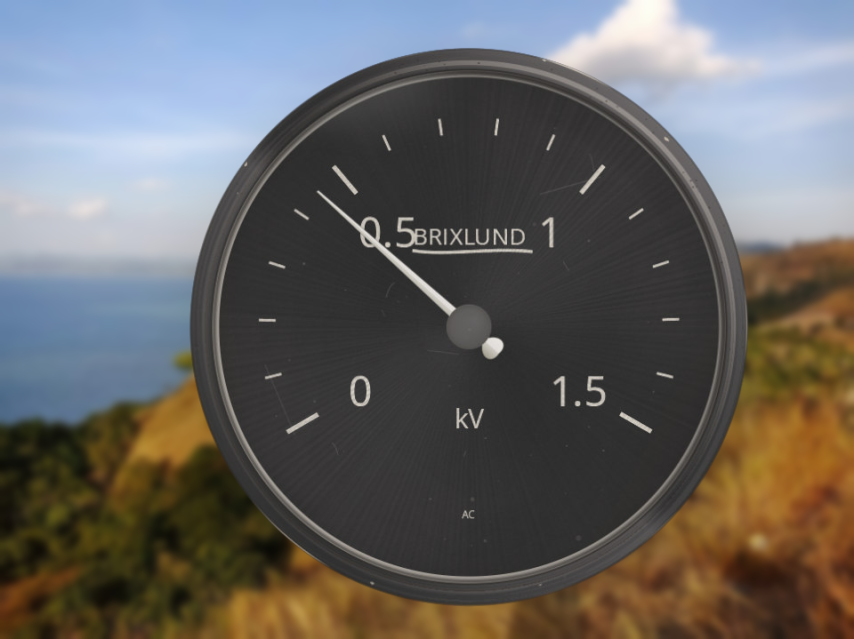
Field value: 0.45 kV
